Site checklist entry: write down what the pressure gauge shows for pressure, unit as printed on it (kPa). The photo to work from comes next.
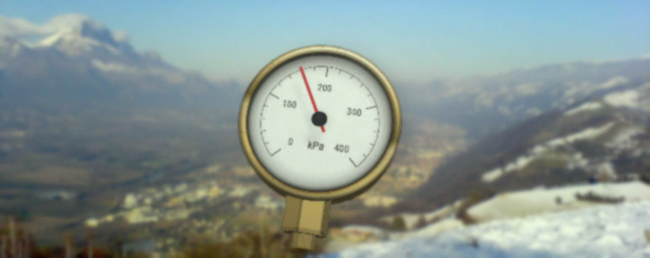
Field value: 160 kPa
